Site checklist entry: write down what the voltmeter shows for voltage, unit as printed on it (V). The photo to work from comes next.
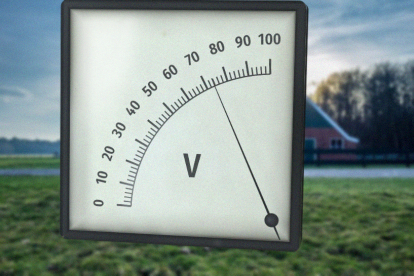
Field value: 74 V
